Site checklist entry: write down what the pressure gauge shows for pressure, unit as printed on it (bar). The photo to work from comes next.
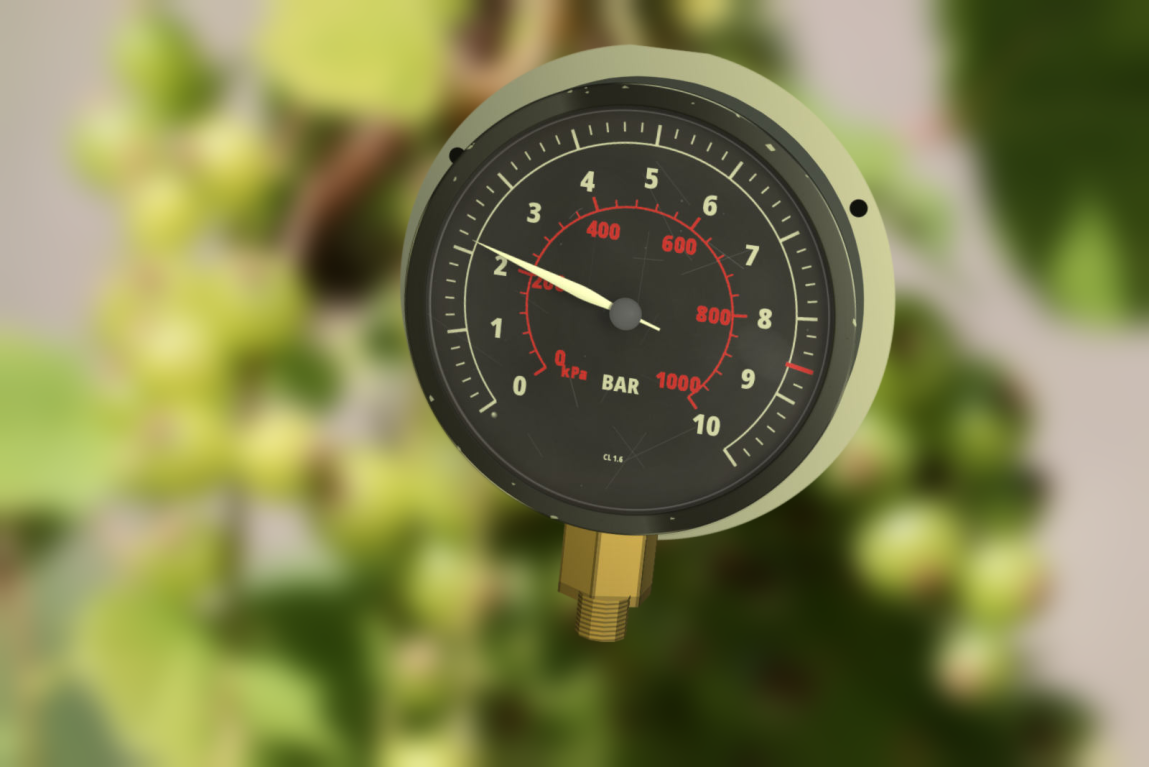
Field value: 2.2 bar
